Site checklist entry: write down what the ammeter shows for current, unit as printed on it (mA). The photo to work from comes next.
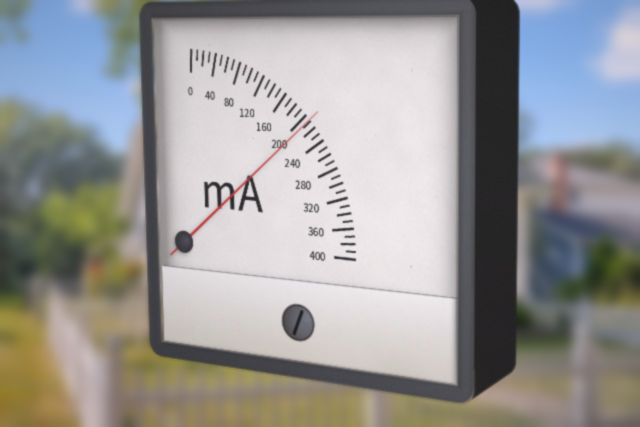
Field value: 210 mA
